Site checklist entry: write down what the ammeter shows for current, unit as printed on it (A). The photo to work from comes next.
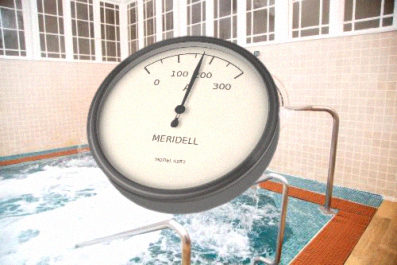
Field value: 175 A
